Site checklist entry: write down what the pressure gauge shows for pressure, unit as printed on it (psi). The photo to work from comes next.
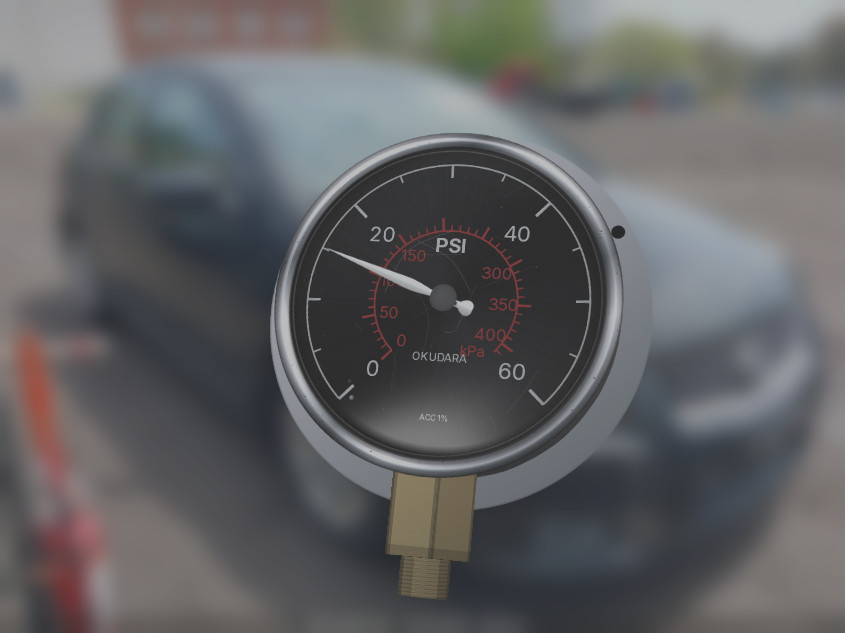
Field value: 15 psi
